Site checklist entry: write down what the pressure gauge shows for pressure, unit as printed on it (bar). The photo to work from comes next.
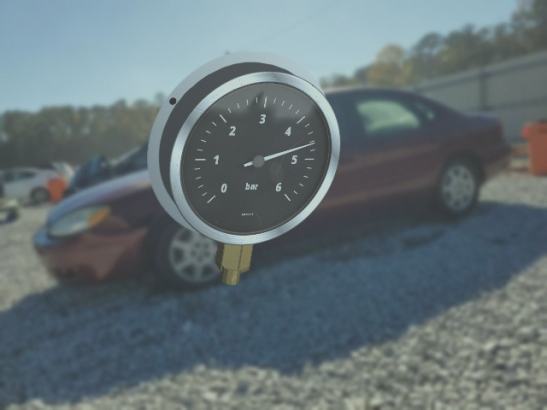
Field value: 4.6 bar
